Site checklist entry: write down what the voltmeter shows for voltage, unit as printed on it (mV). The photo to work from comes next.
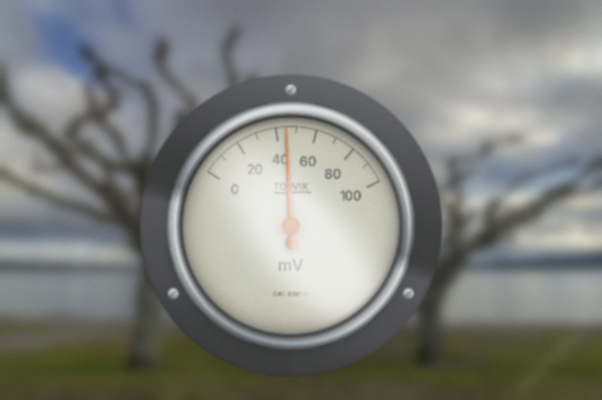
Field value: 45 mV
